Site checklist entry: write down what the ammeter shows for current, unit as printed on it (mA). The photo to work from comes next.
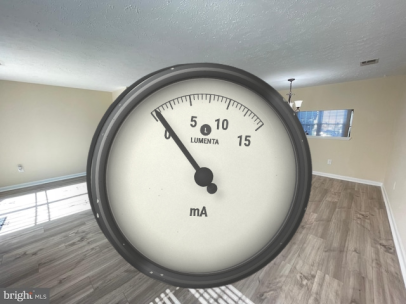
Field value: 0.5 mA
